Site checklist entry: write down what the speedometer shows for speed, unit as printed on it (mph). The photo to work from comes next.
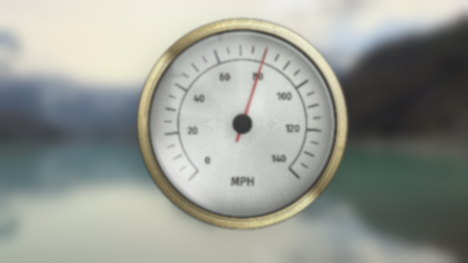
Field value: 80 mph
